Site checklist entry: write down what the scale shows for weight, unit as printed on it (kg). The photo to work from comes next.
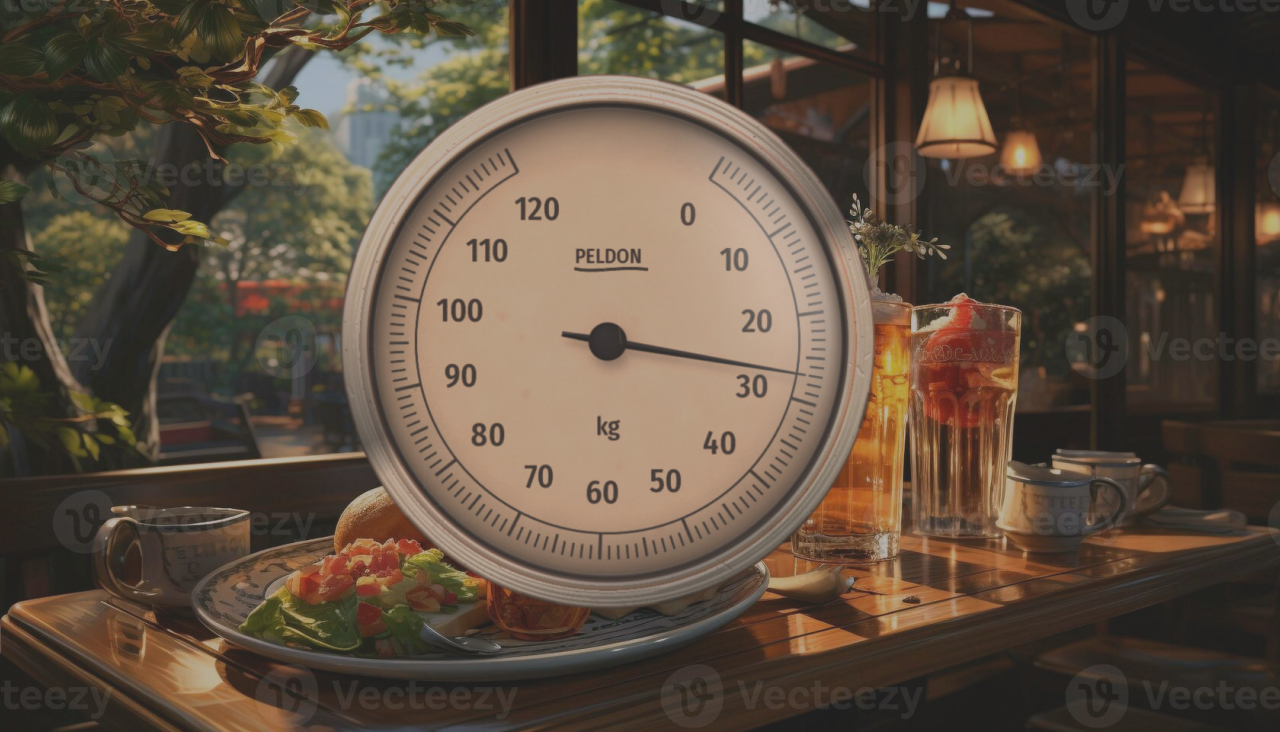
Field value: 27 kg
